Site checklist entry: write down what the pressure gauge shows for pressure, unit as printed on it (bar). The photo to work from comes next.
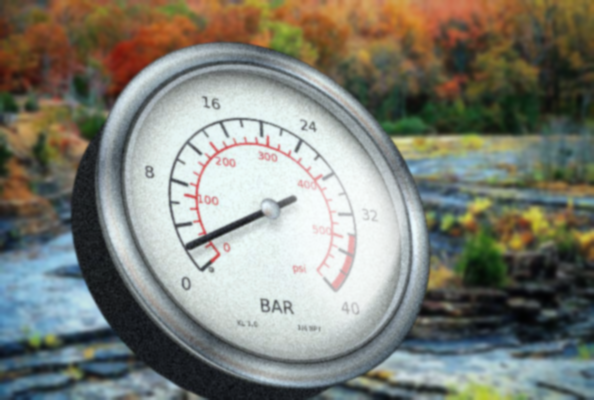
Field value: 2 bar
